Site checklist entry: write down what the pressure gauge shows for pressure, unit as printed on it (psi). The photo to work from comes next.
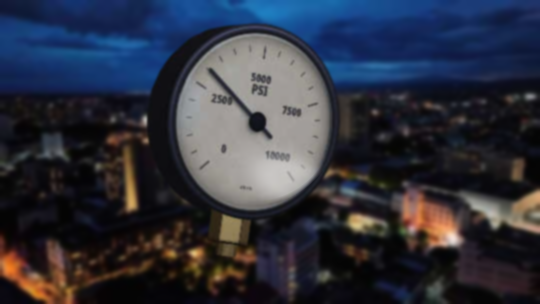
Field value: 3000 psi
